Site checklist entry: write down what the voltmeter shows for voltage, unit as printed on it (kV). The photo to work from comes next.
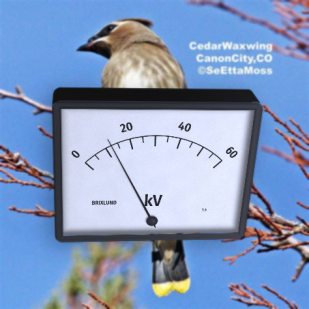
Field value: 12.5 kV
